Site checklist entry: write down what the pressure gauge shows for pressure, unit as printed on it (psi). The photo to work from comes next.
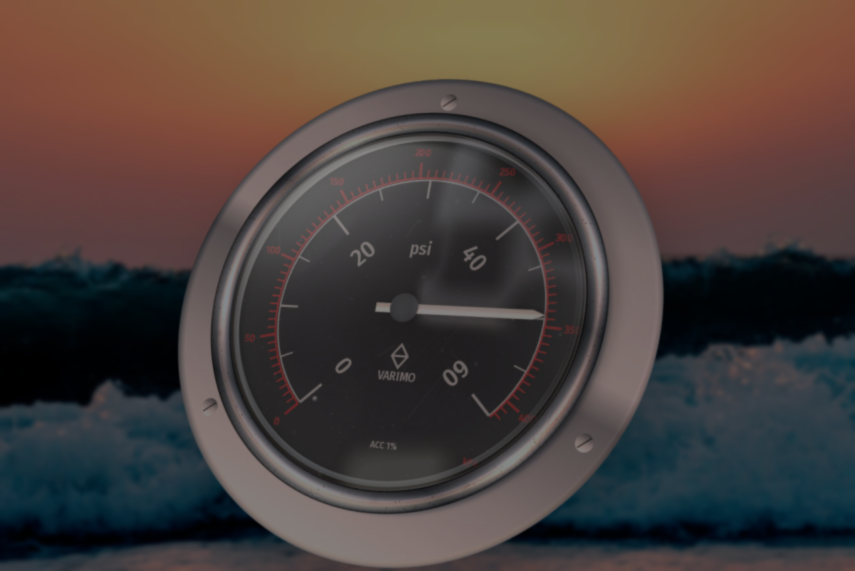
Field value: 50 psi
